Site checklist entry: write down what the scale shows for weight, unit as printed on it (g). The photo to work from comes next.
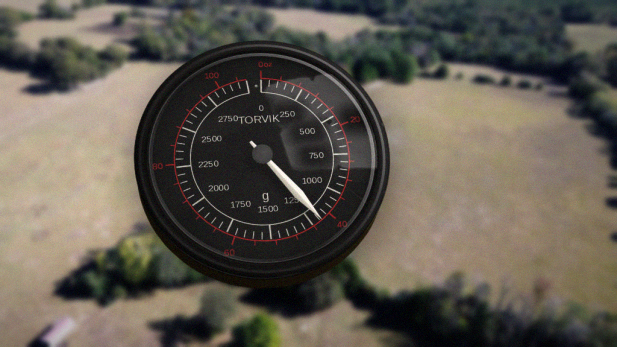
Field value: 1200 g
